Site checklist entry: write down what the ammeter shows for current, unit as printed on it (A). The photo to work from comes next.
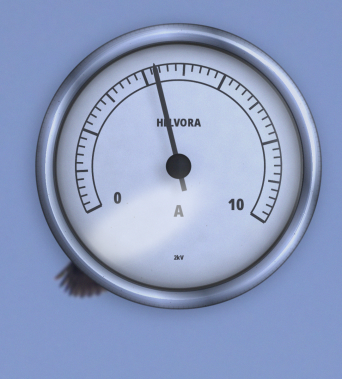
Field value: 4.3 A
